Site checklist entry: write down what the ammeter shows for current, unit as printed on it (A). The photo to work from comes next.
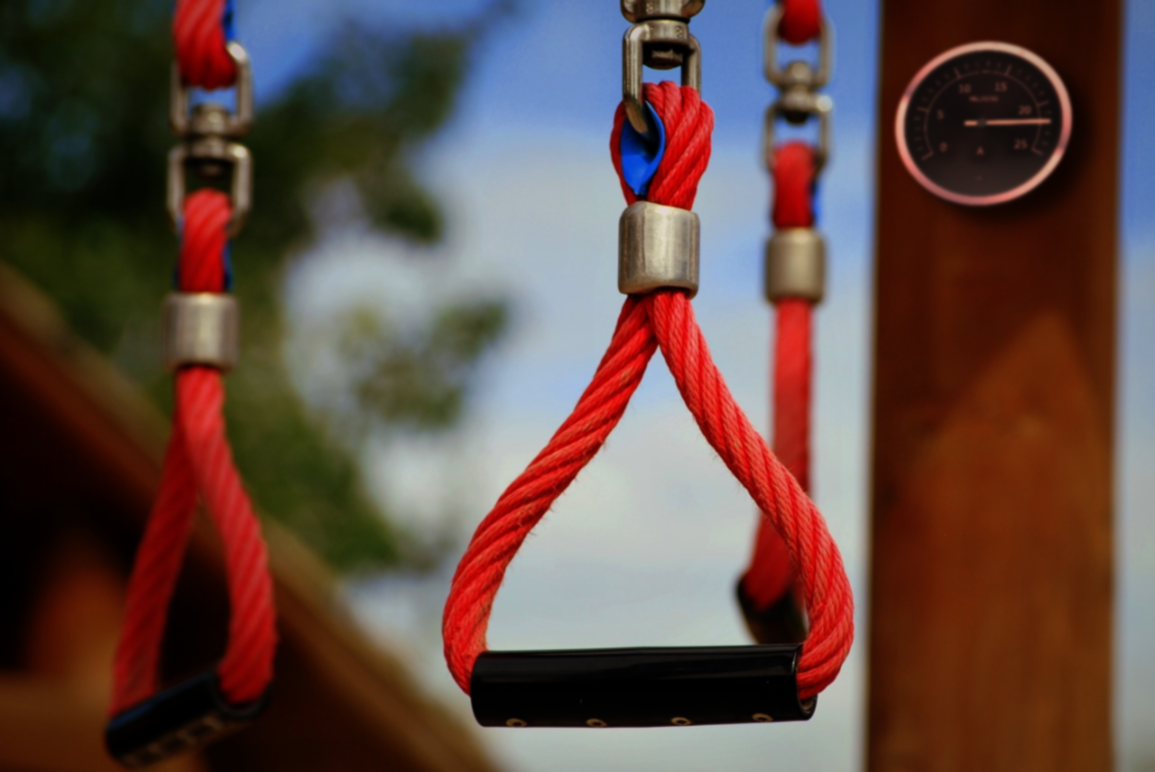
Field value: 22 A
